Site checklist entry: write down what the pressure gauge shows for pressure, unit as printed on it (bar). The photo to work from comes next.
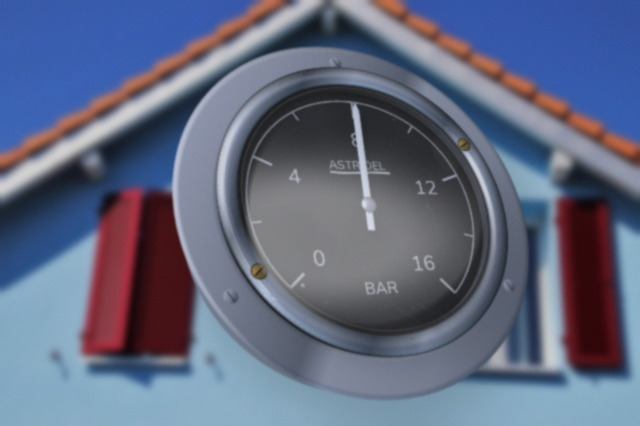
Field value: 8 bar
